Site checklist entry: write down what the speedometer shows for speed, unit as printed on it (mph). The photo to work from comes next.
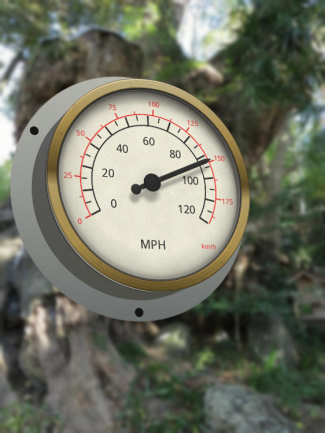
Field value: 92.5 mph
